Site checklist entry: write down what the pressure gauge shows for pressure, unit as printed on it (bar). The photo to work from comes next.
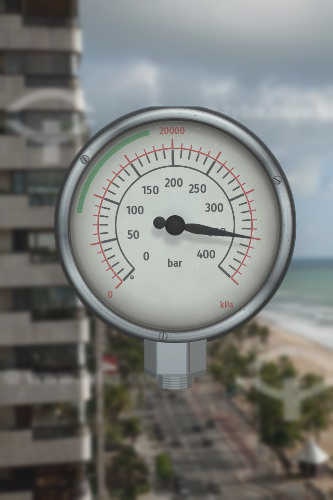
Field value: 350 bar
